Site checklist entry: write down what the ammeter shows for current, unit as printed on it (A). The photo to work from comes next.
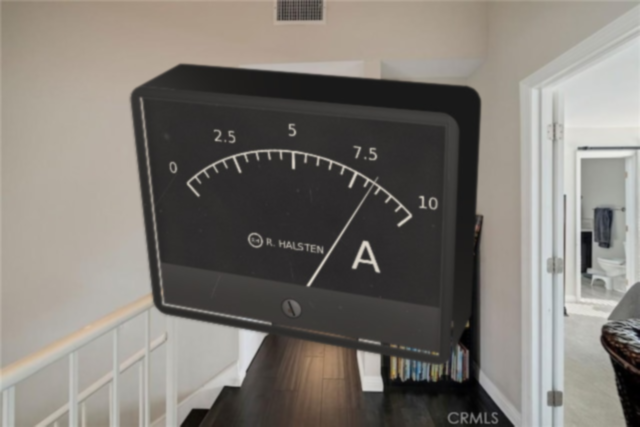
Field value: 8.25 A
